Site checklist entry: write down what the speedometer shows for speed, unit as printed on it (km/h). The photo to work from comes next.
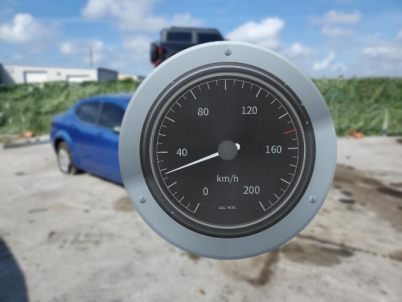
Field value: 27.5 km/h
